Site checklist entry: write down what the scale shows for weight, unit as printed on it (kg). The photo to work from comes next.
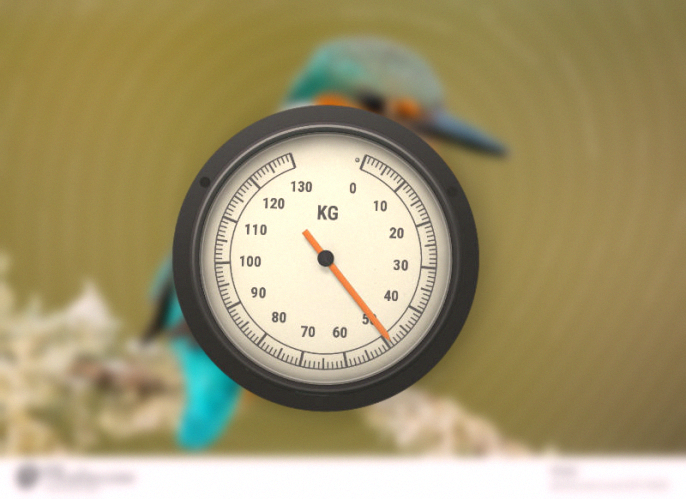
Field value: 49 kg
